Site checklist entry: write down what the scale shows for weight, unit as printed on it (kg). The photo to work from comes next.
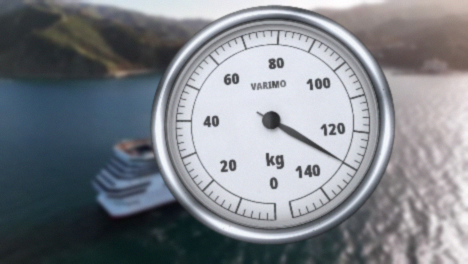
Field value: 130 kg
